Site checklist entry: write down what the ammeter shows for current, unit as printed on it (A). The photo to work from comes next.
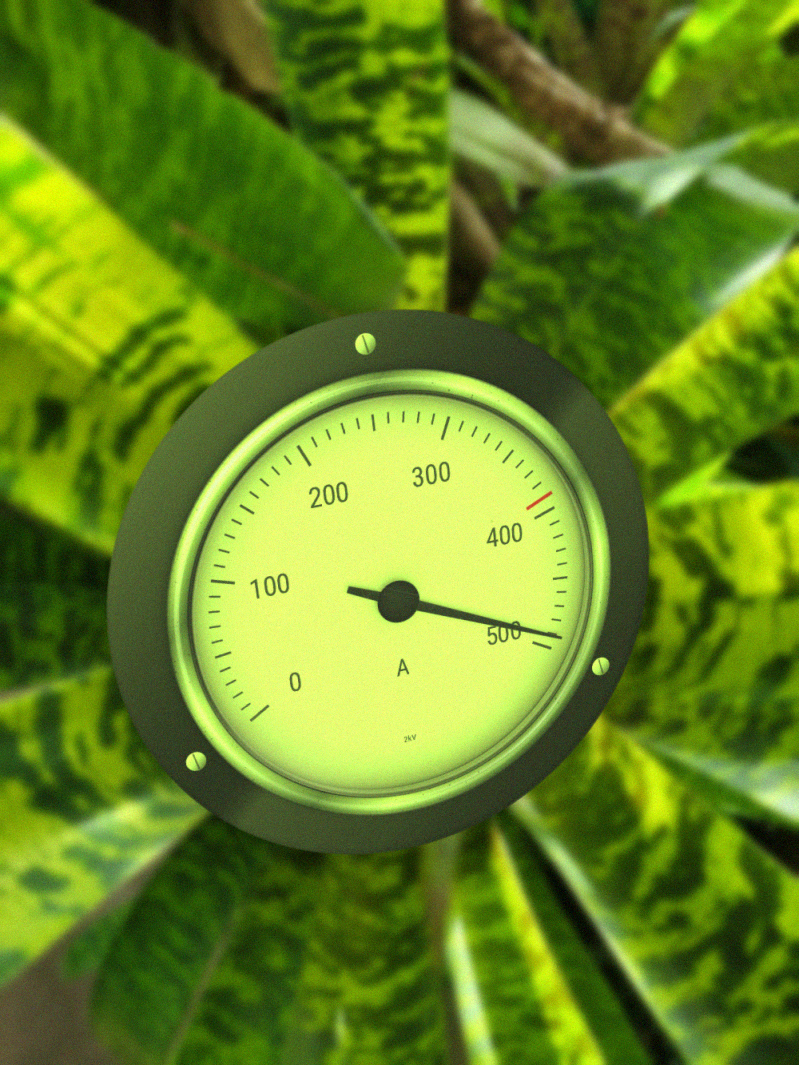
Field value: 490 A
